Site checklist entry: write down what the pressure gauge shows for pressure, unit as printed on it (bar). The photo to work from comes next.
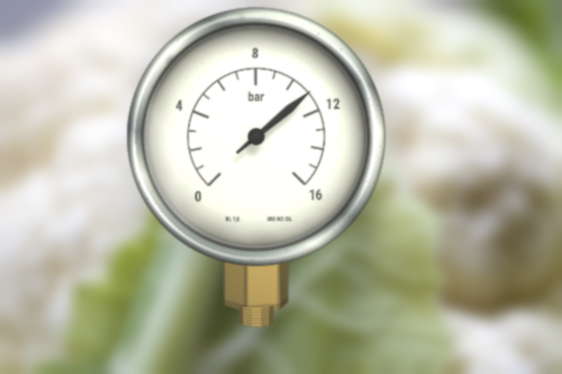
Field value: 11 bar
